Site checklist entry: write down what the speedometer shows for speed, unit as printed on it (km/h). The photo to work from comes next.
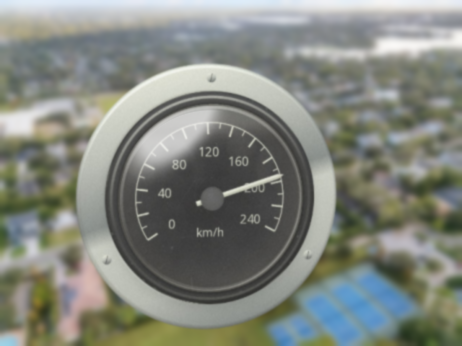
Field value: 195 km/h
